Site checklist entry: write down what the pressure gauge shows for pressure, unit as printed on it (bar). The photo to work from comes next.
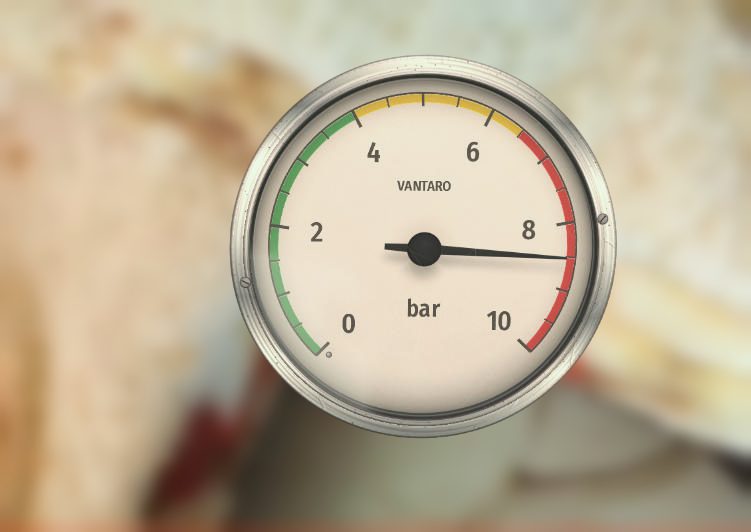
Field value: 8.5 bar
